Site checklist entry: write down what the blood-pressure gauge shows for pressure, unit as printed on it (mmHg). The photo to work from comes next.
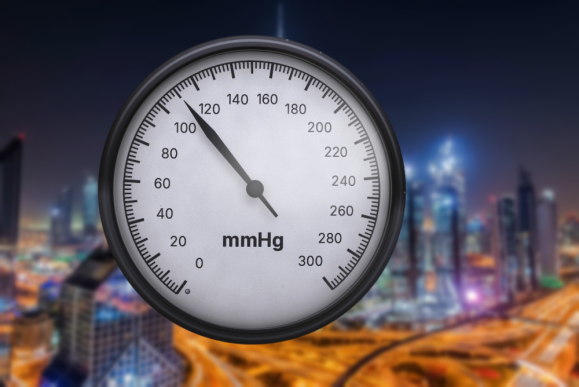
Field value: 110 mmHg
